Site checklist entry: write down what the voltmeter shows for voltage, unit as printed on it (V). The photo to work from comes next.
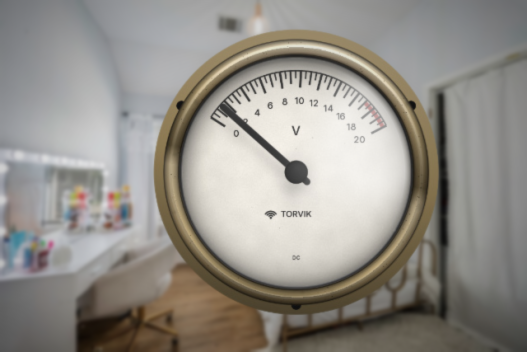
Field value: 1.5 V
